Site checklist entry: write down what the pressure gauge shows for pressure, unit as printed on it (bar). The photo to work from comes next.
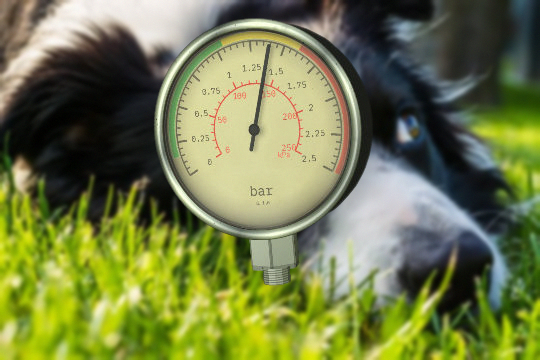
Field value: 1.4 bar
